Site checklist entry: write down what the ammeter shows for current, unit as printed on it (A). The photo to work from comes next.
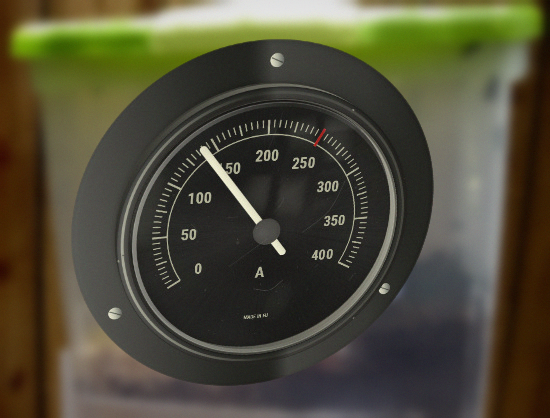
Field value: 140 A
